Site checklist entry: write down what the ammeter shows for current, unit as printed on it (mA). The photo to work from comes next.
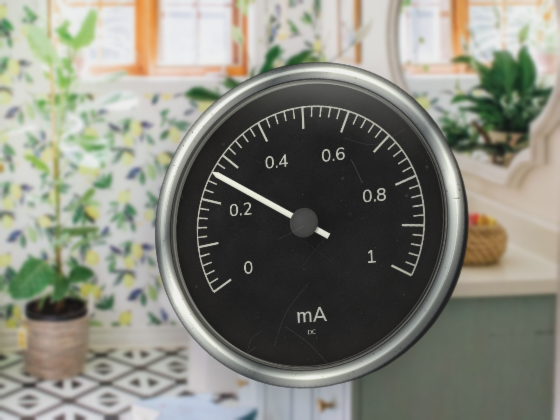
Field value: 0.26 mA
